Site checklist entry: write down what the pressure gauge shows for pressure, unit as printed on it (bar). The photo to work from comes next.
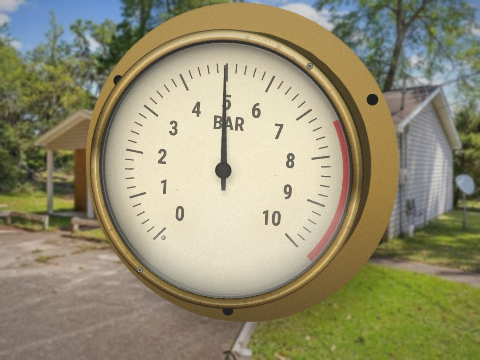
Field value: 5 bar
